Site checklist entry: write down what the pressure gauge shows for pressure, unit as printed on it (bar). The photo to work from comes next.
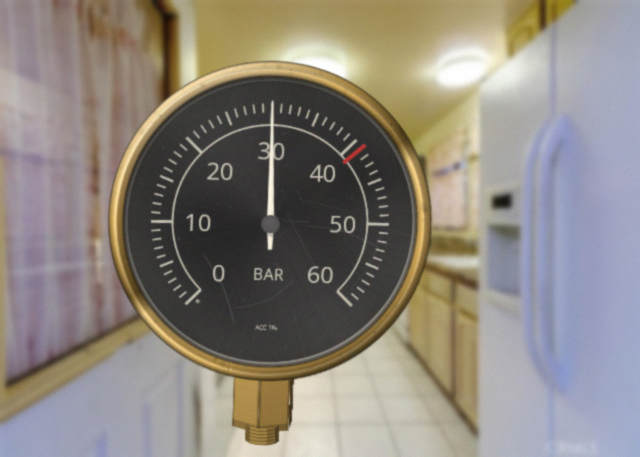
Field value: 30 bar
